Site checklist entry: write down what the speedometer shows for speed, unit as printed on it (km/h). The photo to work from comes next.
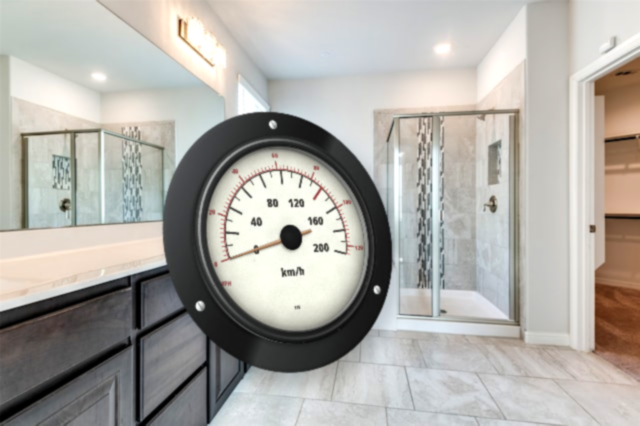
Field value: 0 km/h
